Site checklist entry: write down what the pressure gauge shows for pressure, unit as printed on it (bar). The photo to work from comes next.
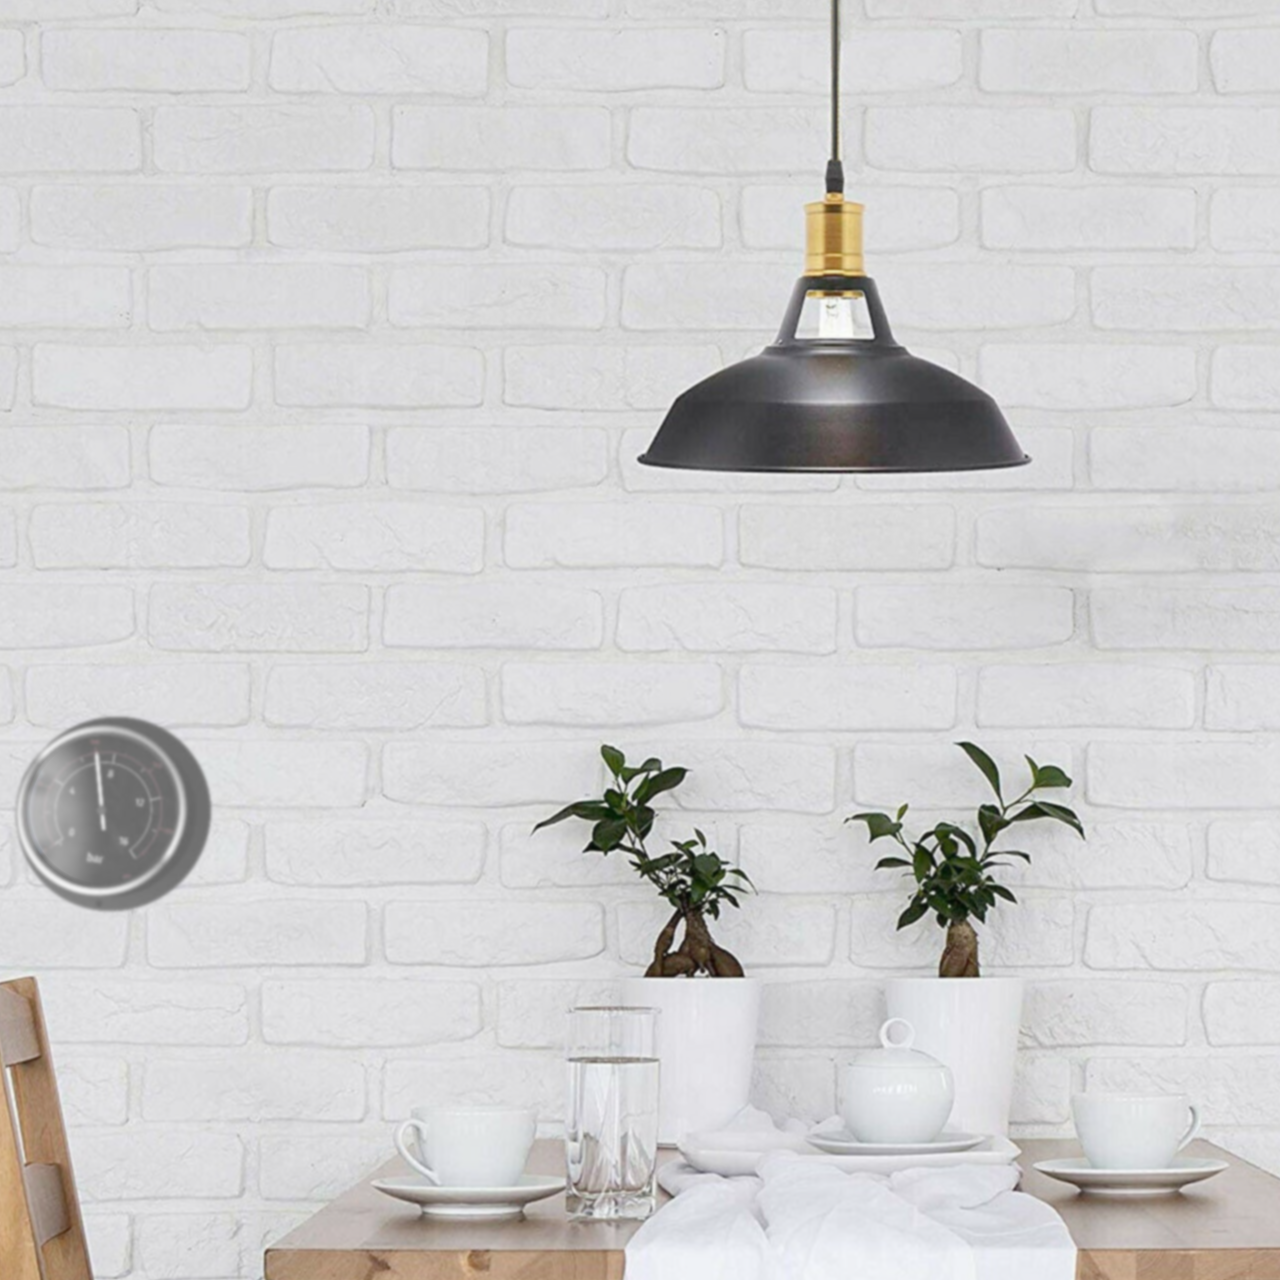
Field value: 7 bar
